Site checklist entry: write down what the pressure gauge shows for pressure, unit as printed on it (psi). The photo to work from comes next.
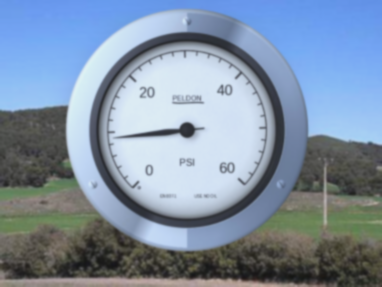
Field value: 9 psi
